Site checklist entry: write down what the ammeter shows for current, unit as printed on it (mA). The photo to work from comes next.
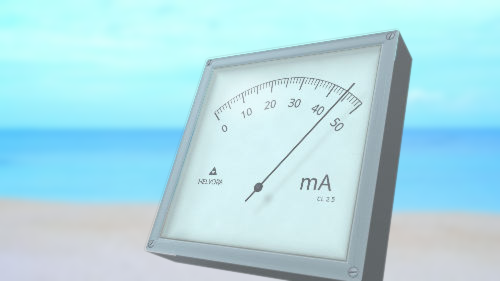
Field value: 45 mA
